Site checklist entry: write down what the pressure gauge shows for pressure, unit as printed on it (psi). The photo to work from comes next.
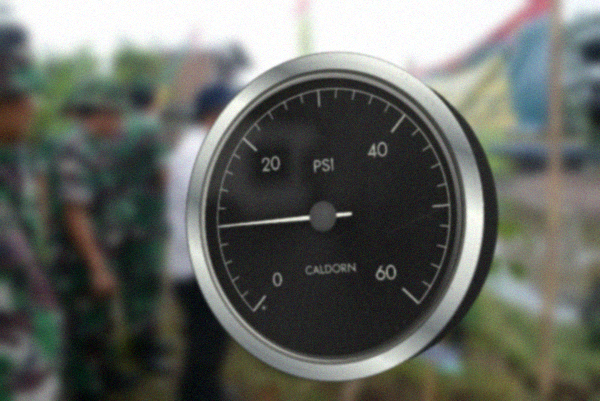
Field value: 10 psi
